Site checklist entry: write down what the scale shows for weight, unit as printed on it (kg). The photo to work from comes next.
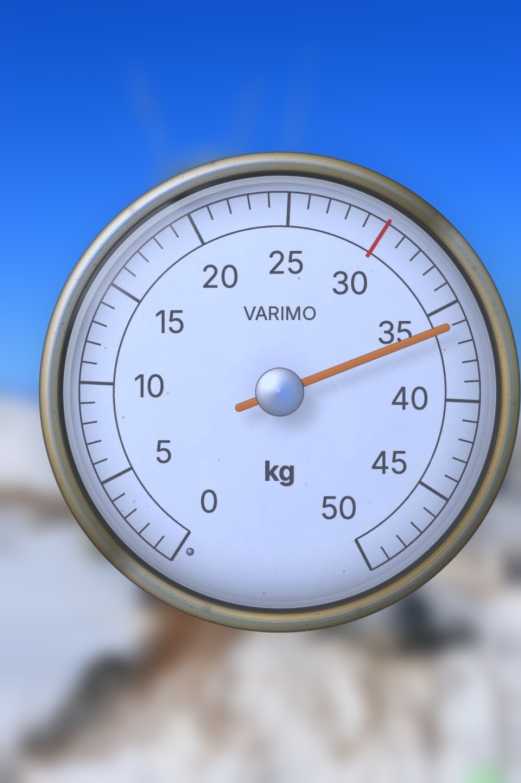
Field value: 36 kg
